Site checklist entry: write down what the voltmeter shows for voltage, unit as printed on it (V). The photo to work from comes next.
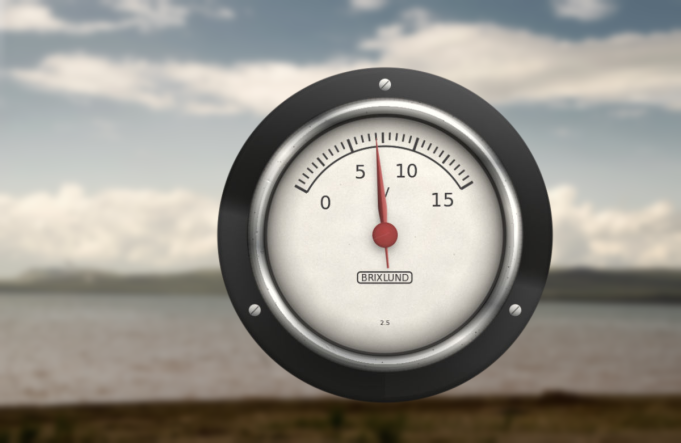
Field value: 7 V
